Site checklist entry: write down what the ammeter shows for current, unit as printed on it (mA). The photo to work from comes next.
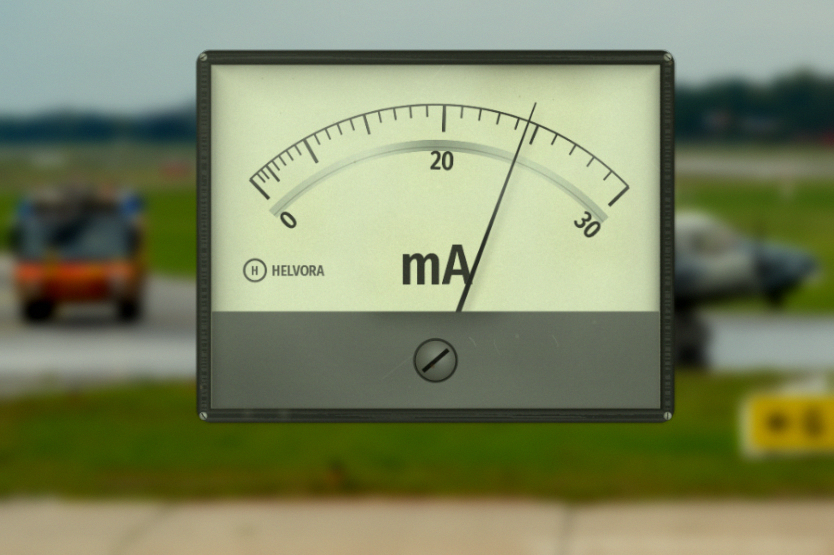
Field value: 24.5 mA
